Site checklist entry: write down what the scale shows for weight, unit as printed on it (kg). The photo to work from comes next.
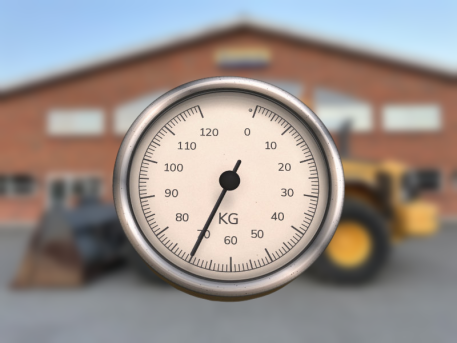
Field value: 70 kg
